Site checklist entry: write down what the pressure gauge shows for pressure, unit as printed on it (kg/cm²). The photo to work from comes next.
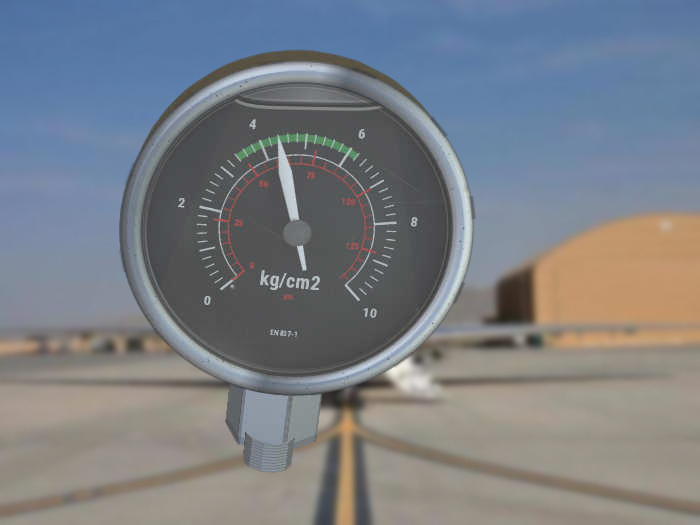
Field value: 4.4 kg/cm²
